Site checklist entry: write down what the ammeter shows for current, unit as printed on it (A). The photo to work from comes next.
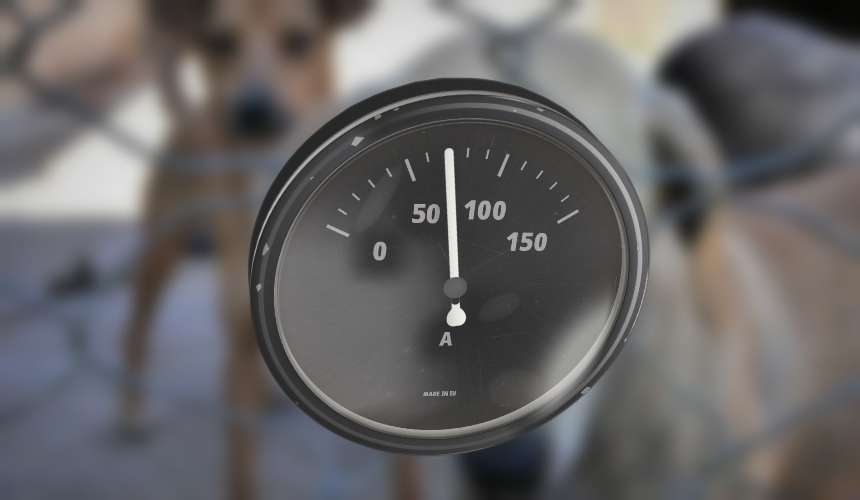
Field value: 70 A
